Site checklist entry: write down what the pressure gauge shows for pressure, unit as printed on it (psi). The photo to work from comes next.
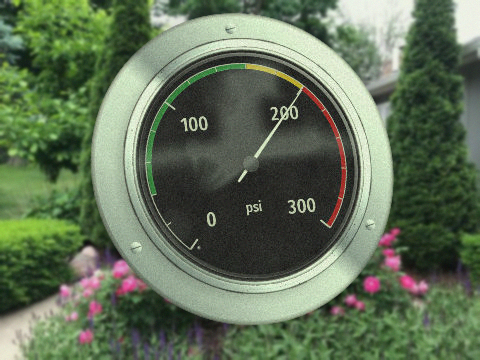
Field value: 200 psi
